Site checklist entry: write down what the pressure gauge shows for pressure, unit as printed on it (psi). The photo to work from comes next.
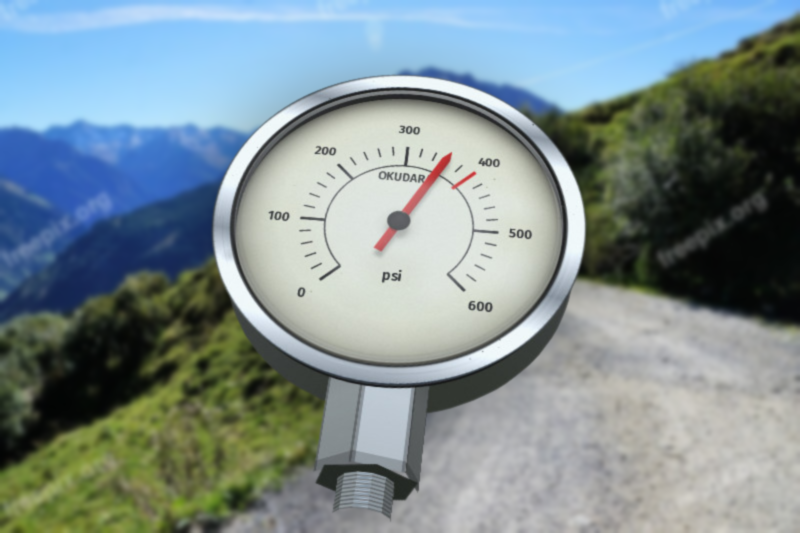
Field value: 360 psi
